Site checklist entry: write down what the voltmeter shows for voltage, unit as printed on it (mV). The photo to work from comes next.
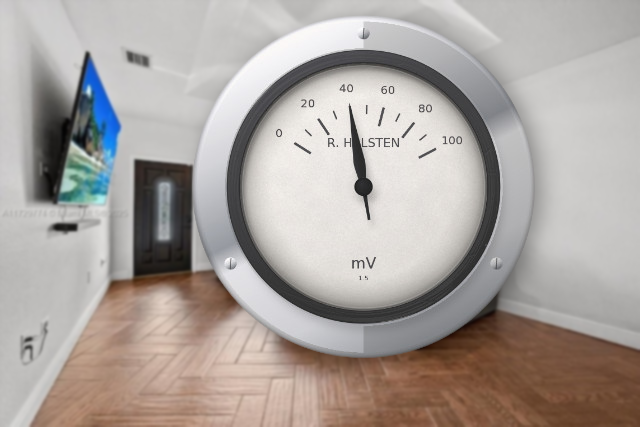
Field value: 40 mV
